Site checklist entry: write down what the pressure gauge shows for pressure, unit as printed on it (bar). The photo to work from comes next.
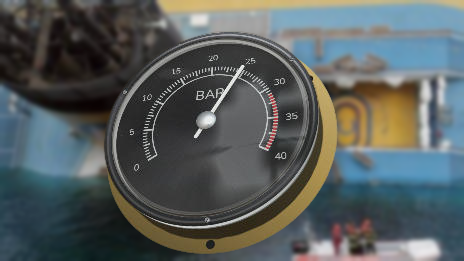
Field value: 25 bar
